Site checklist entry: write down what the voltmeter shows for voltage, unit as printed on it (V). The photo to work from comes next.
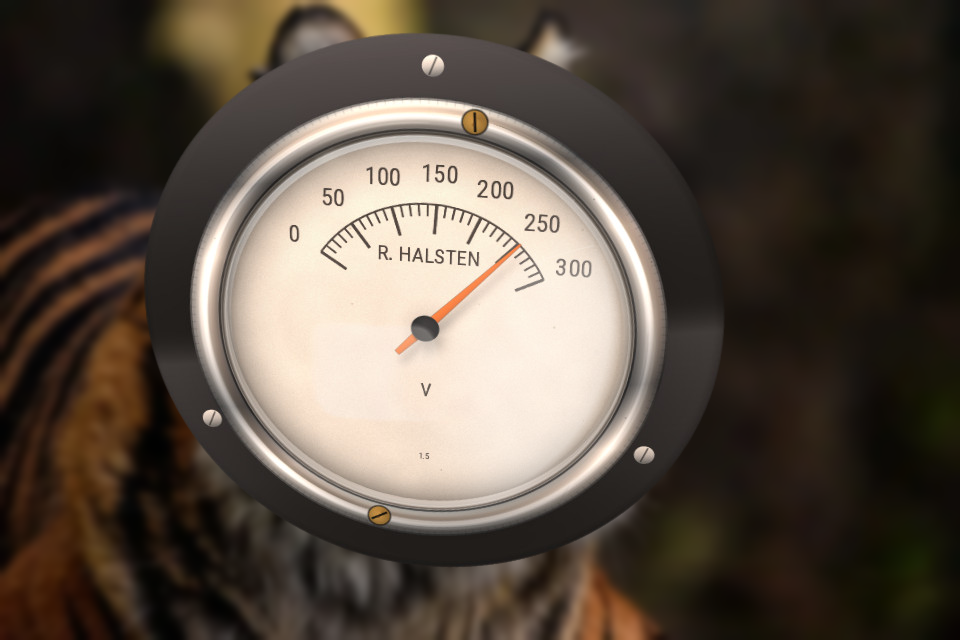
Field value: 250 V
